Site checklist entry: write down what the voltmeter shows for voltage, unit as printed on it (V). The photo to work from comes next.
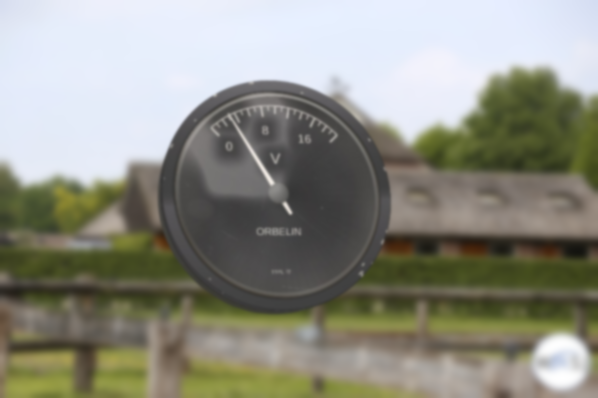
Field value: 3 V
